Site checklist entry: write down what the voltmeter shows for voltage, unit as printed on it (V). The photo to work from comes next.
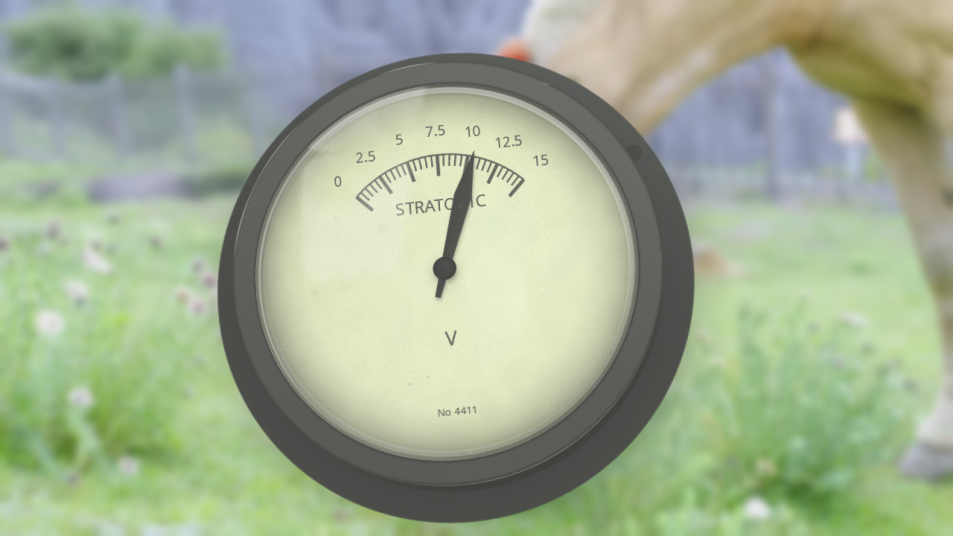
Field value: 10.5 V
